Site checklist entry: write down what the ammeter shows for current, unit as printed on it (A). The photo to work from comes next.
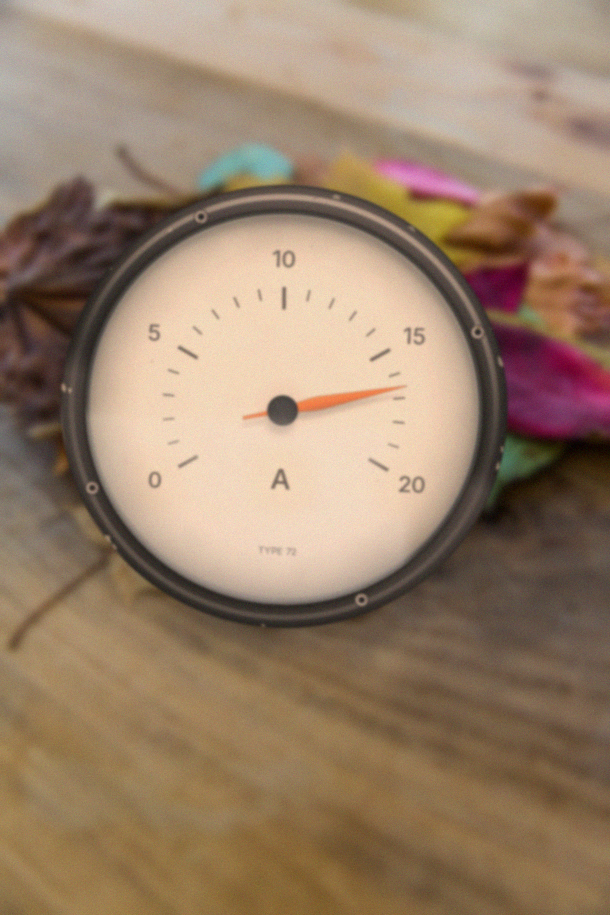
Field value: 16.5 A
